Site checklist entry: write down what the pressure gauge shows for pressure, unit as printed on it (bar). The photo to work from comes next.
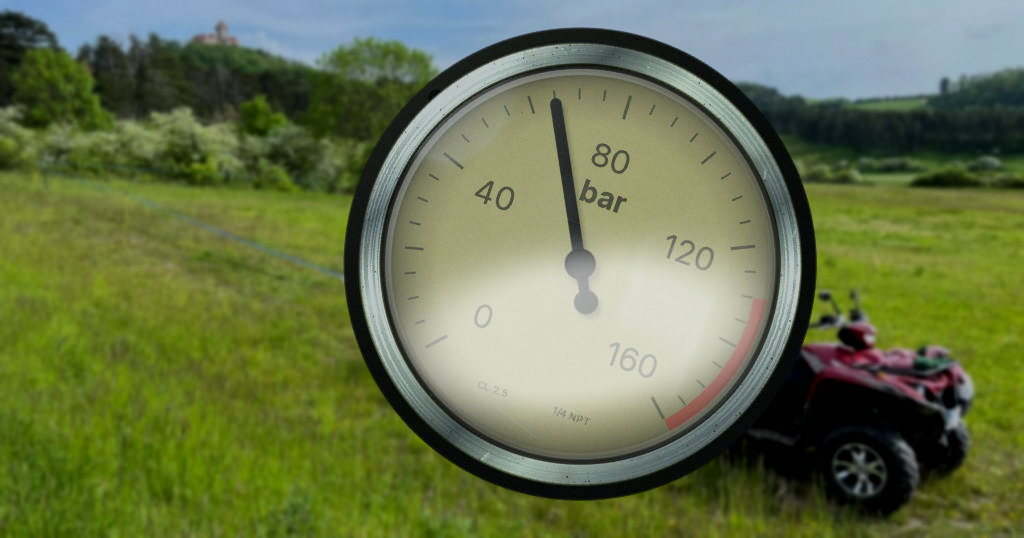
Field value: 65 bar
